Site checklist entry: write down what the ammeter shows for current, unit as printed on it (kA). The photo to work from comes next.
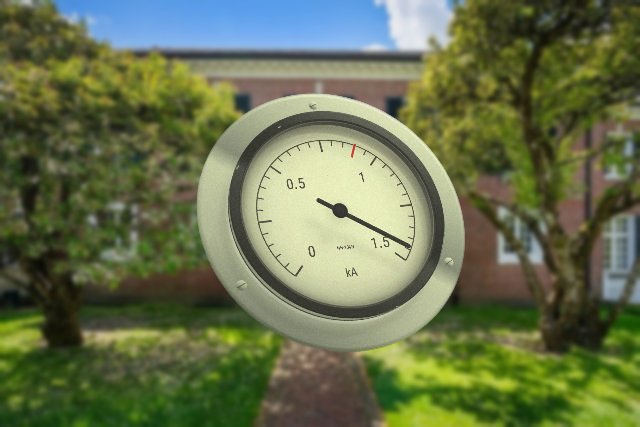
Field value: 1.45 kA
